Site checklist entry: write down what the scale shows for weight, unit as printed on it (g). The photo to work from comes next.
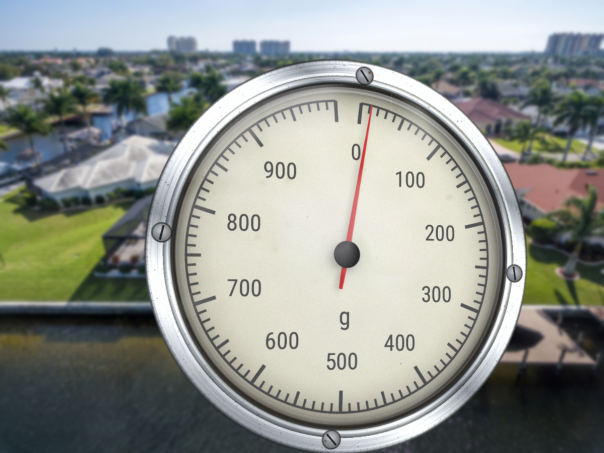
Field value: 10 g
